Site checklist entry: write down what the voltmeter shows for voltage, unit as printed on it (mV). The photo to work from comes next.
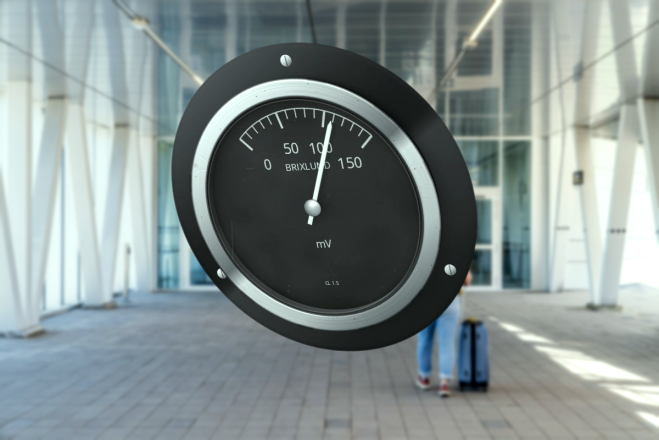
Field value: 110 mV
